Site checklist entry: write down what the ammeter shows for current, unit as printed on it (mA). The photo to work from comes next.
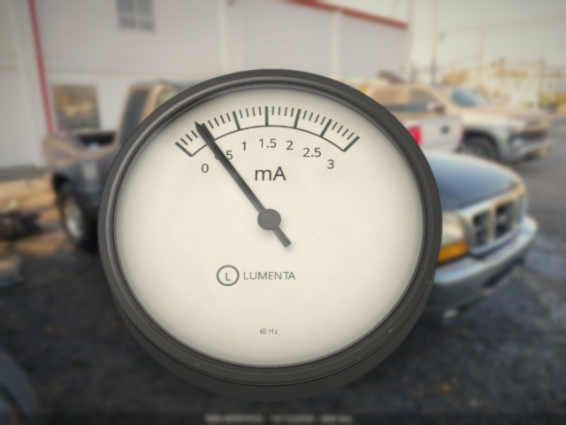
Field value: 0.4 mA
